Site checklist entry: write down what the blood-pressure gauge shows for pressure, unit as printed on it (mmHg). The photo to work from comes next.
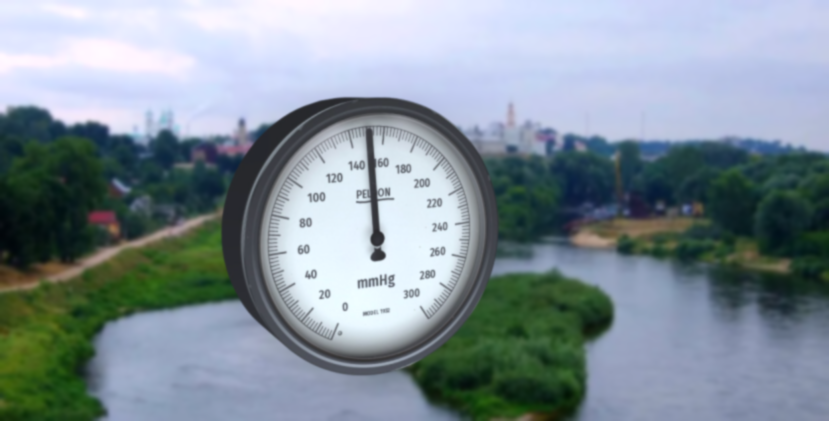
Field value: 150 mmHg
